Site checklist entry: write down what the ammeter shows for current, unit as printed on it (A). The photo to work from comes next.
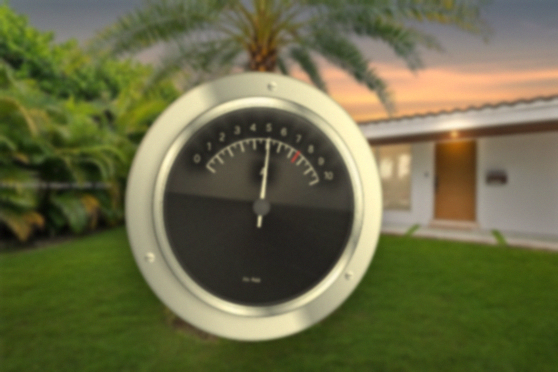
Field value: 5 A
